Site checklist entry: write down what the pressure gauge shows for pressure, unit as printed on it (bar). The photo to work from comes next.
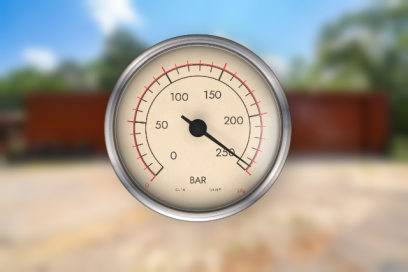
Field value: 245 bar
